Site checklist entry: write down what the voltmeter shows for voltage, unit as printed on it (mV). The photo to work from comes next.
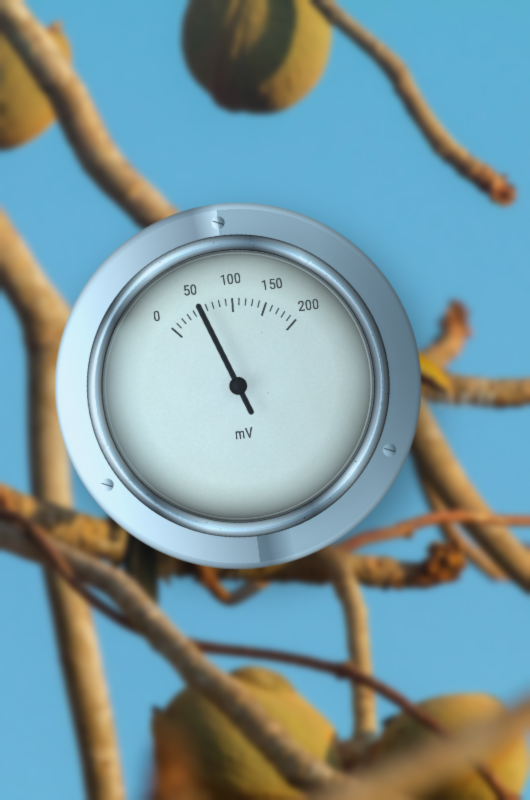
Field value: 50 mV
